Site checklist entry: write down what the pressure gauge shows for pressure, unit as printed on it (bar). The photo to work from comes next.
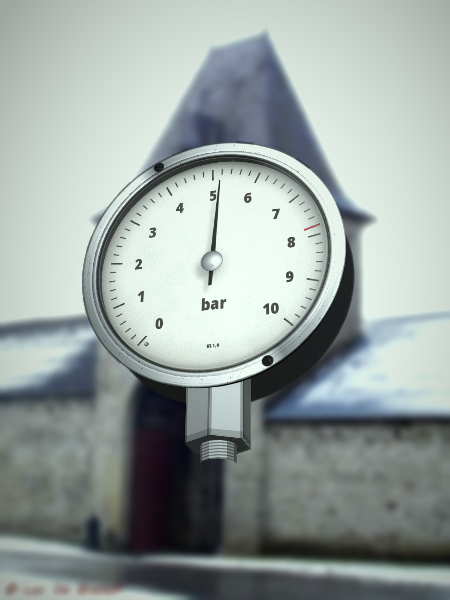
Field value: 5.2 bar
